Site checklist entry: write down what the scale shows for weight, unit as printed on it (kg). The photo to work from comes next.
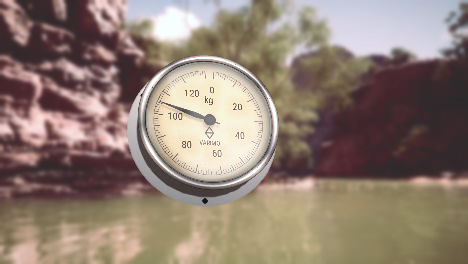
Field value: 105 kg
